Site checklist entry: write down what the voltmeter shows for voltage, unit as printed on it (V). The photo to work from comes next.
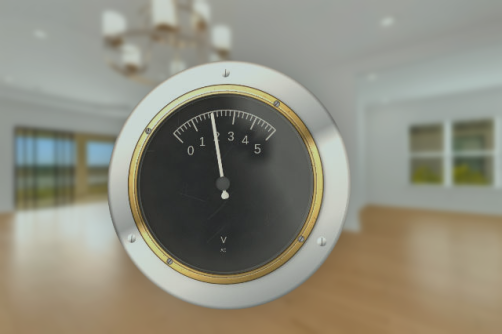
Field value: 2 V
